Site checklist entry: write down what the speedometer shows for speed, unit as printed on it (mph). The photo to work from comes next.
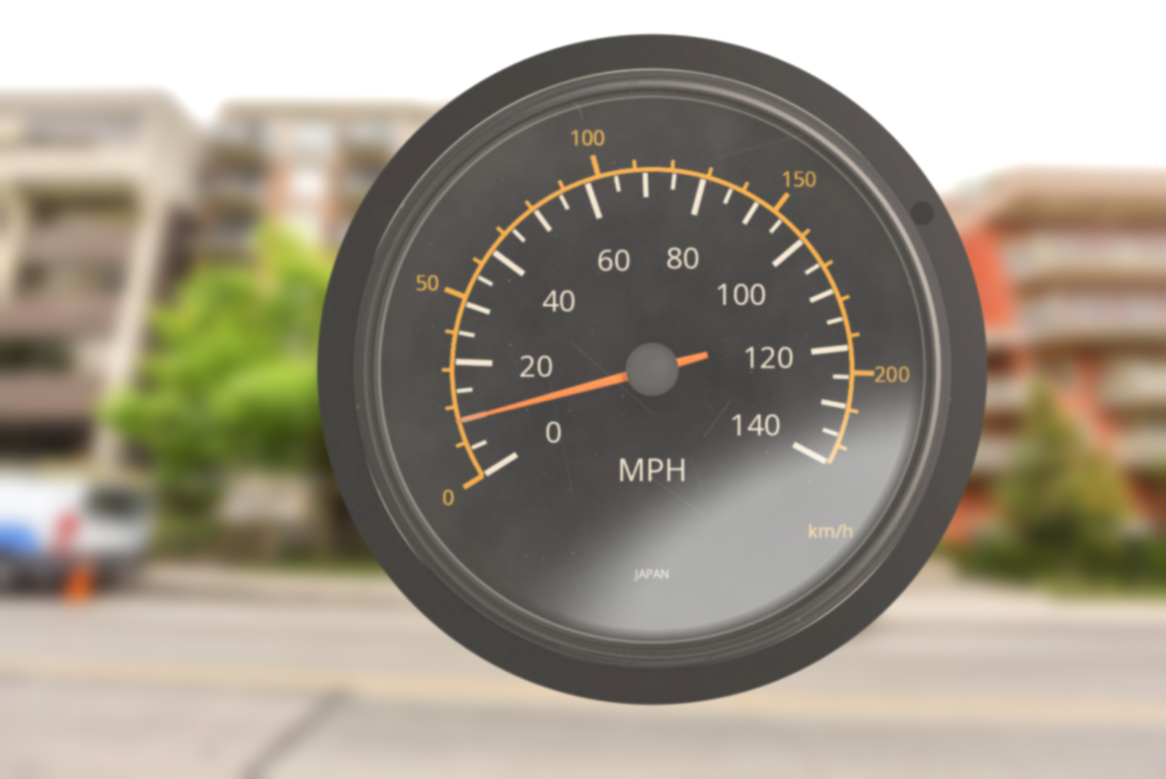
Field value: 10 mph
